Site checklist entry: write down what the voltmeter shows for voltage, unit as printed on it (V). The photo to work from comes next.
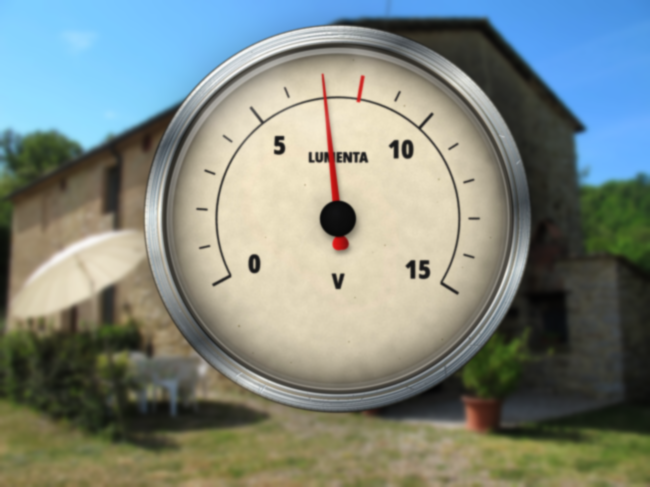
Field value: 7 V
